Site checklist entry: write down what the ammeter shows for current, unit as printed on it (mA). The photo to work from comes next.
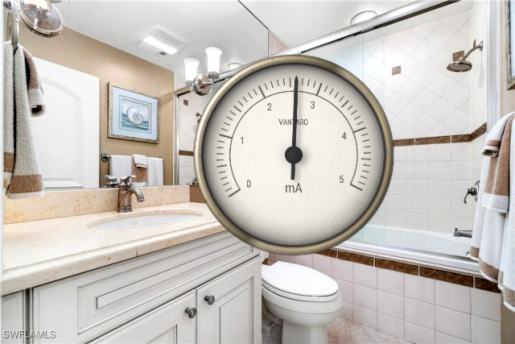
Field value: 2.6 mA
